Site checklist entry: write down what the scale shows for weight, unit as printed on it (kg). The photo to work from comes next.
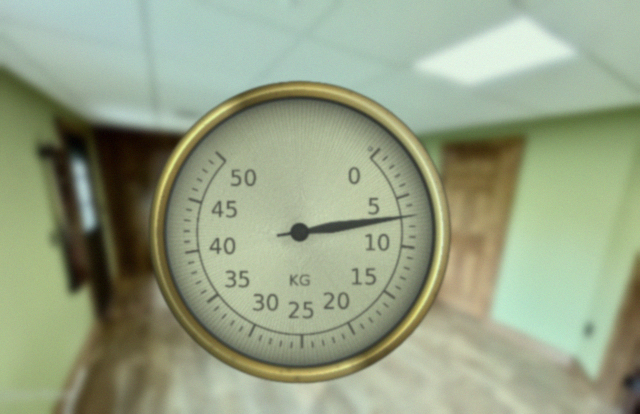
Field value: 7 kg
